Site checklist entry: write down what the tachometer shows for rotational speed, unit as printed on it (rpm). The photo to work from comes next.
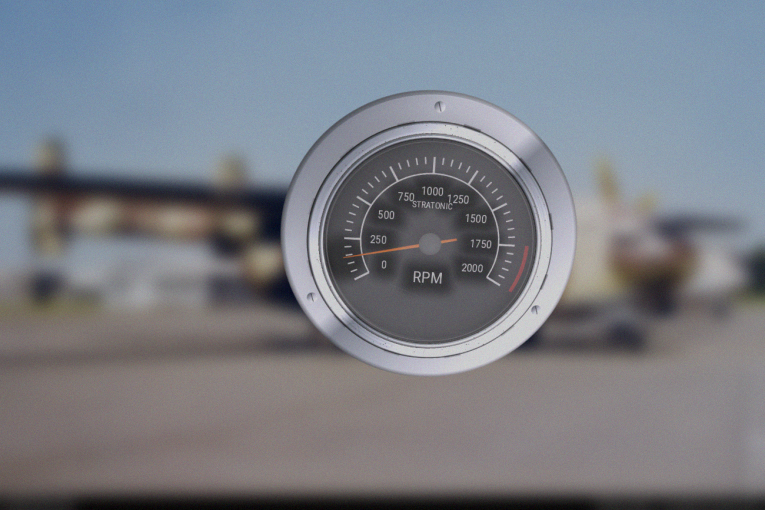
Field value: 150 rpm
